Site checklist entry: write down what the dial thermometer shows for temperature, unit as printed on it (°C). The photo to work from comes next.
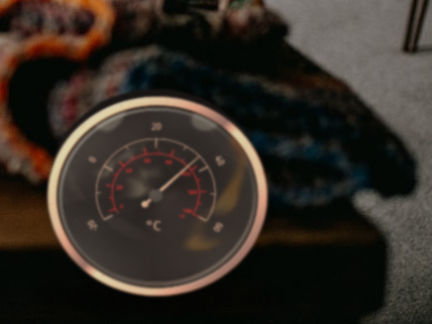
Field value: 35 °C
